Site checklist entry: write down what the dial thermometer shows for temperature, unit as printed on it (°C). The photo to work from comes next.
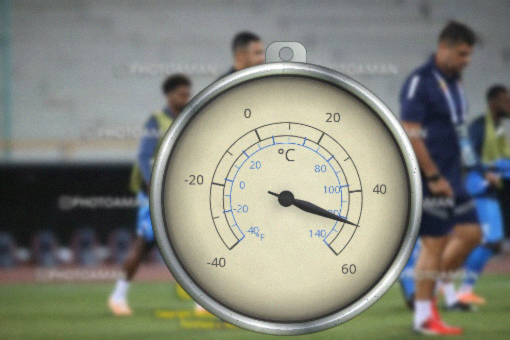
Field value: 50 °C
